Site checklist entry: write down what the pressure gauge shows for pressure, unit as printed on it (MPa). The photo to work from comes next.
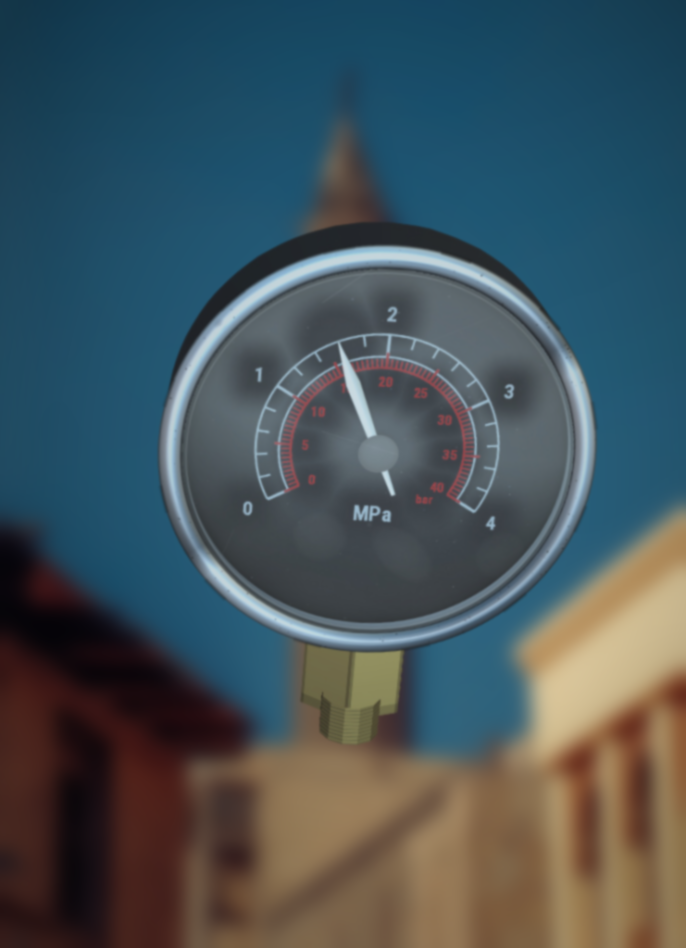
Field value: 1.6 MPa
